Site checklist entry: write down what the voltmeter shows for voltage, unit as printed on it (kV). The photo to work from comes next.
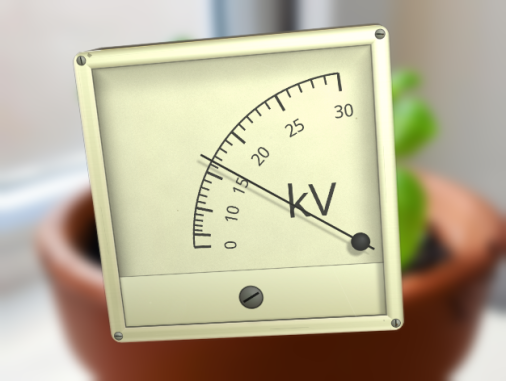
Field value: 16.5 kV
